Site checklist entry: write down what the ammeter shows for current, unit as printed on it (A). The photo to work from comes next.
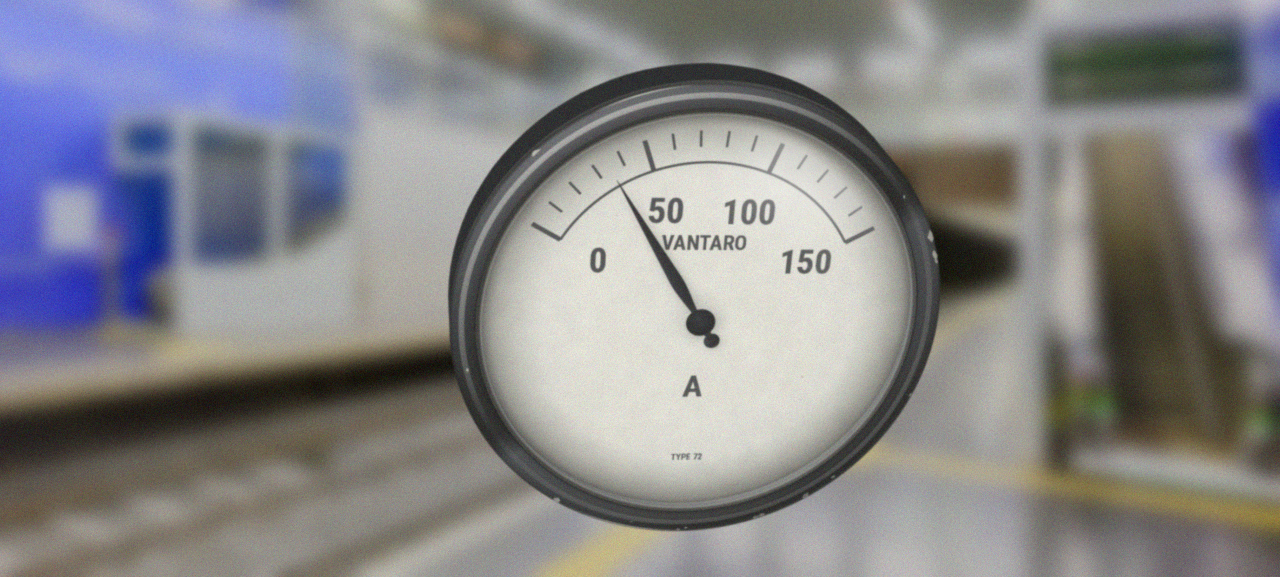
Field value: 35 A
